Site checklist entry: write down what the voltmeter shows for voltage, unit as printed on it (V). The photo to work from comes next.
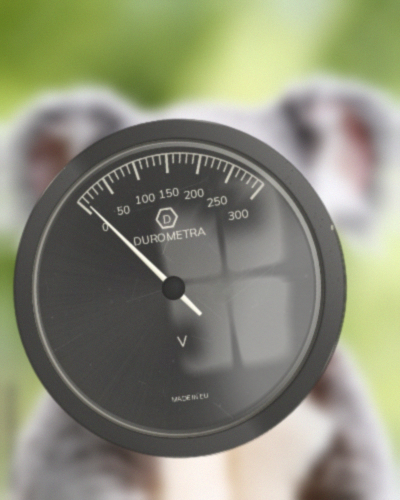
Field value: 10 V
